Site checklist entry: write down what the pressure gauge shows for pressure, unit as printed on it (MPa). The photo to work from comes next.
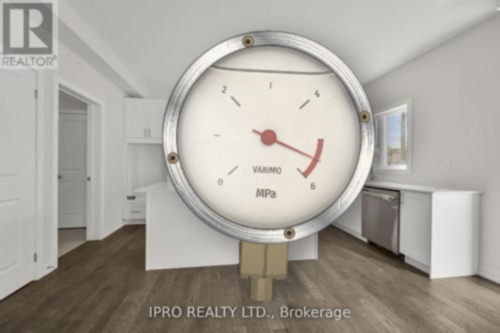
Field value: 5.5 MPa
